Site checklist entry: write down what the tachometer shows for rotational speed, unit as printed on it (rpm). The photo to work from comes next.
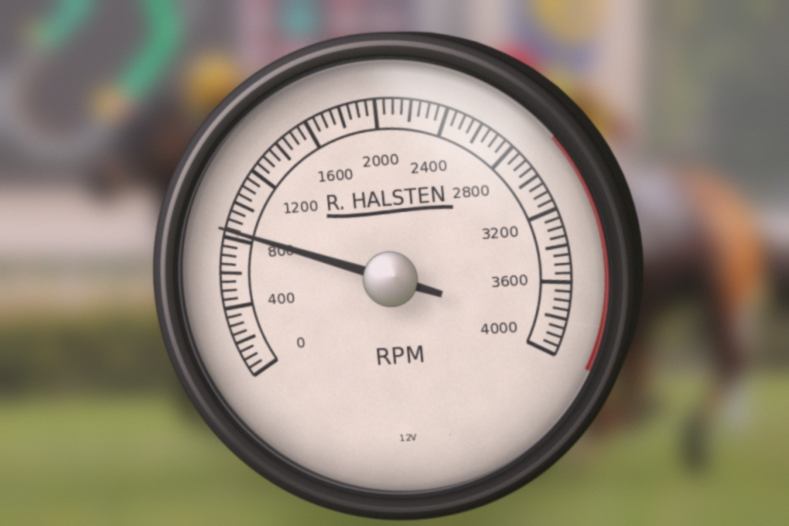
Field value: 850 rpm
